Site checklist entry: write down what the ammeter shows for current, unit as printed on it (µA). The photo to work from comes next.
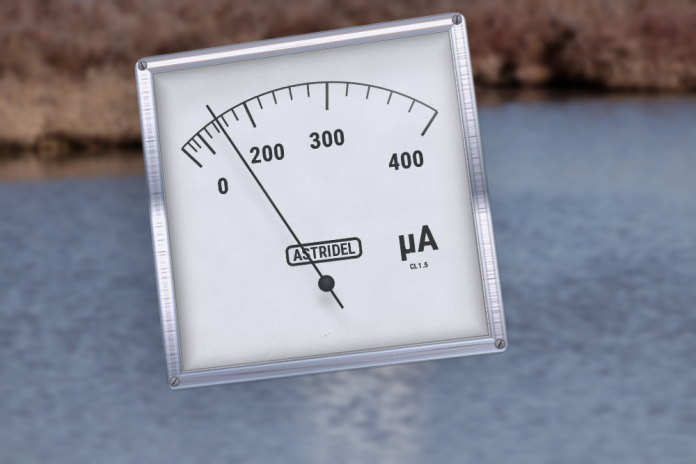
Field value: 150 µA
